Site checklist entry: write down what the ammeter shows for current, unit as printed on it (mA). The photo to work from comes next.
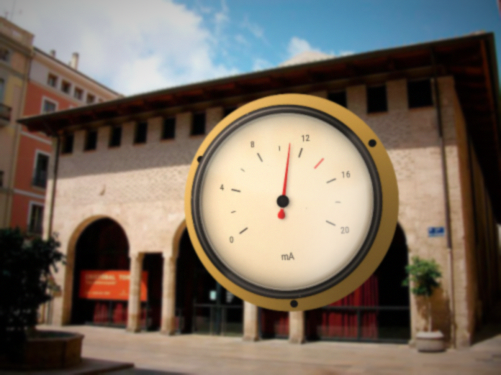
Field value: 11 mA
